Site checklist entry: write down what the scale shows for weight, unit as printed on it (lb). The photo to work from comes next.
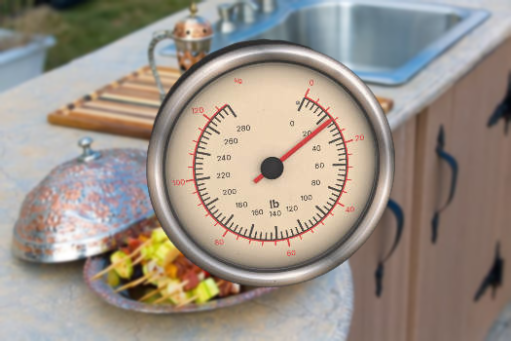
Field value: 24 lb
